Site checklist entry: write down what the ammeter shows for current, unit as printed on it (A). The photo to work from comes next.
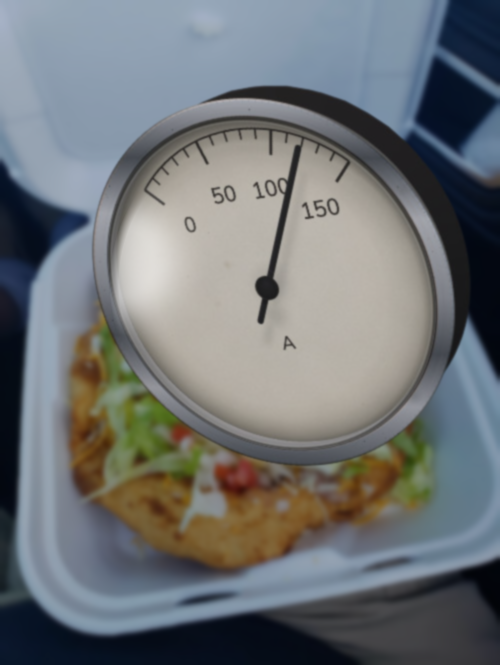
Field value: 120 A
